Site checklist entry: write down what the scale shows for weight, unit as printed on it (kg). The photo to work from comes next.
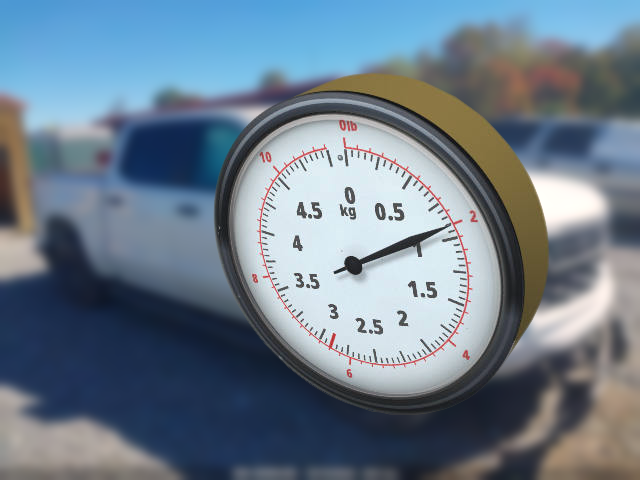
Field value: 0.9 kg
